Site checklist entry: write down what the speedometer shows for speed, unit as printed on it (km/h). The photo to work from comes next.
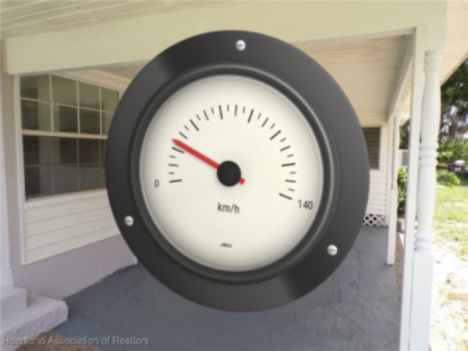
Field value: 25 km/h
